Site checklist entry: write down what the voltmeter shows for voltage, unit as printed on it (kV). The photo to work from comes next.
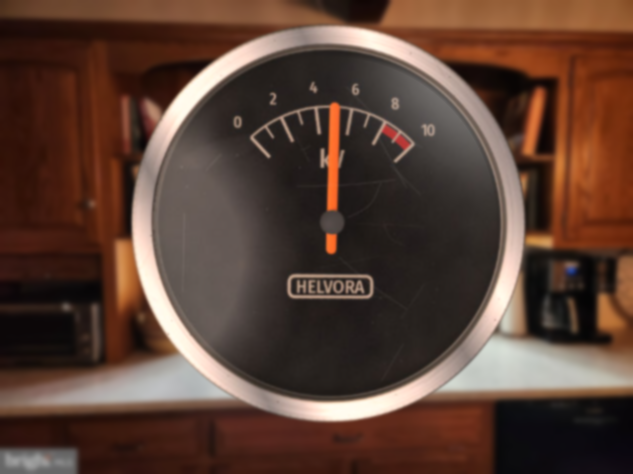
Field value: 5 kV
